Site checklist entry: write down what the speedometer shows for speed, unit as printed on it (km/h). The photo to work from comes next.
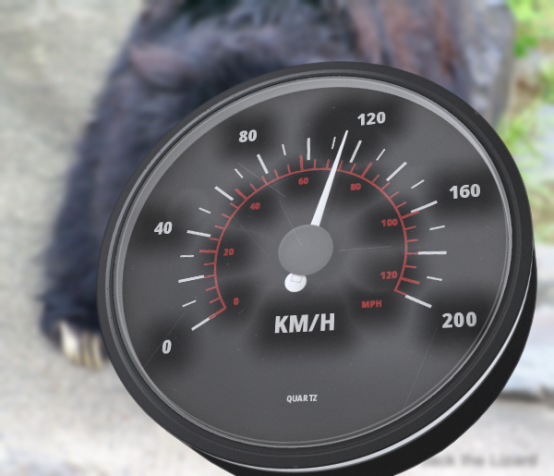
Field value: 115 km/h
